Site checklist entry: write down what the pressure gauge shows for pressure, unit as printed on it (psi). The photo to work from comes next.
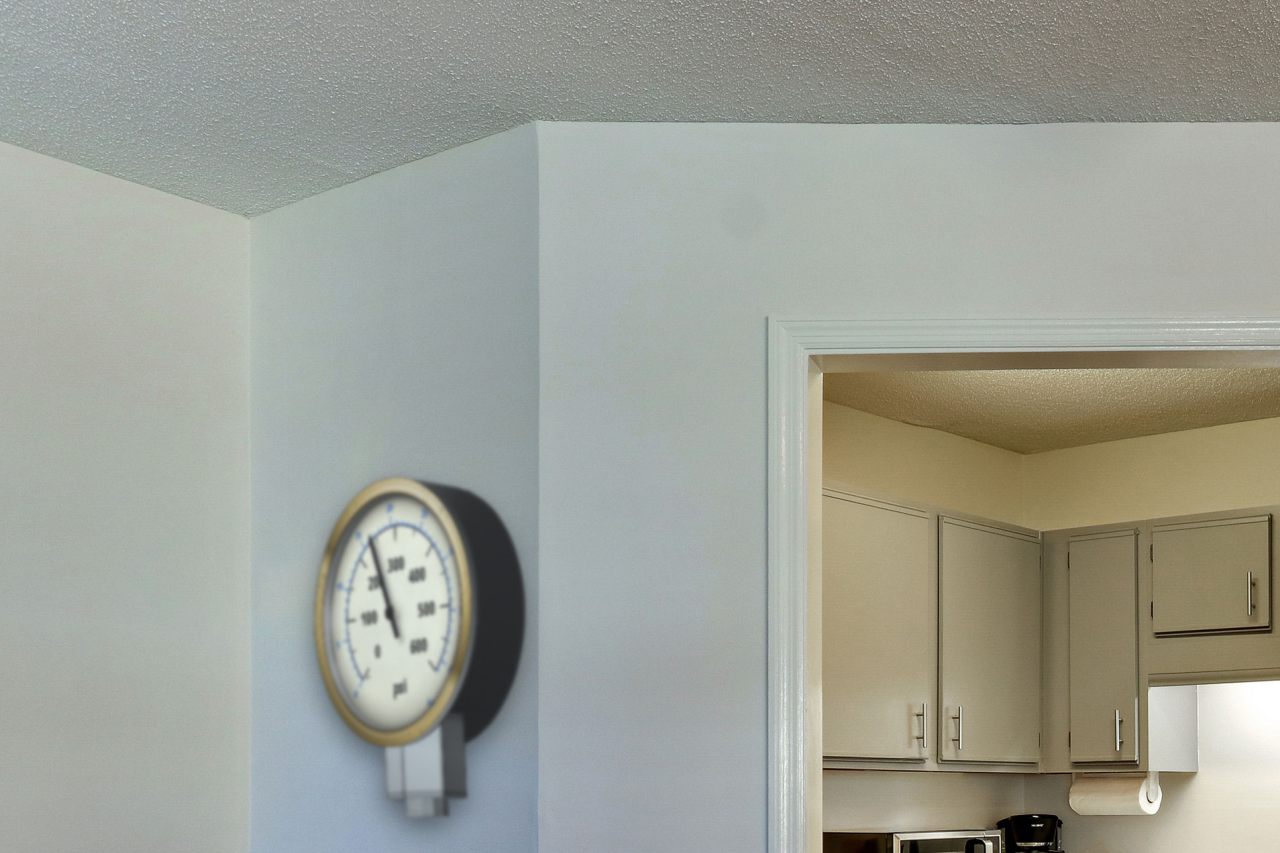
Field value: 250 psi
